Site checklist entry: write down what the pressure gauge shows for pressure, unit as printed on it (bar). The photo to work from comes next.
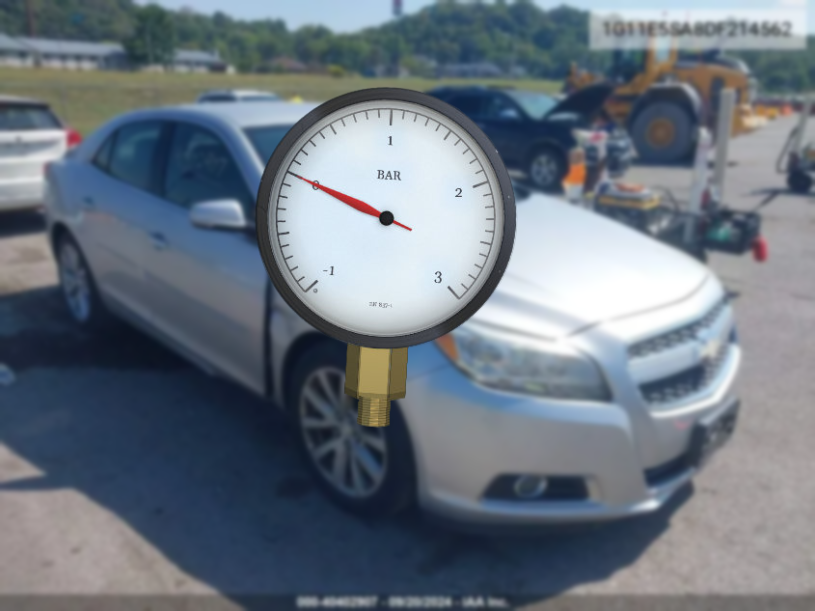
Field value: 0 bar
